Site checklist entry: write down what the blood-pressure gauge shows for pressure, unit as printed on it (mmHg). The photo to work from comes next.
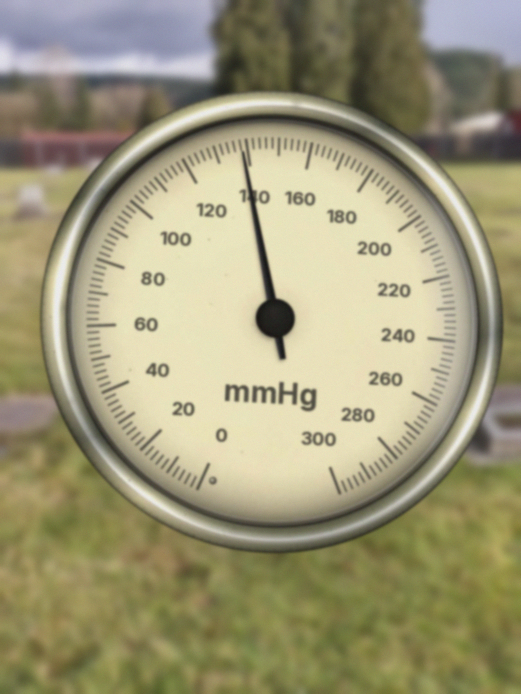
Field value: 138 mmHg
